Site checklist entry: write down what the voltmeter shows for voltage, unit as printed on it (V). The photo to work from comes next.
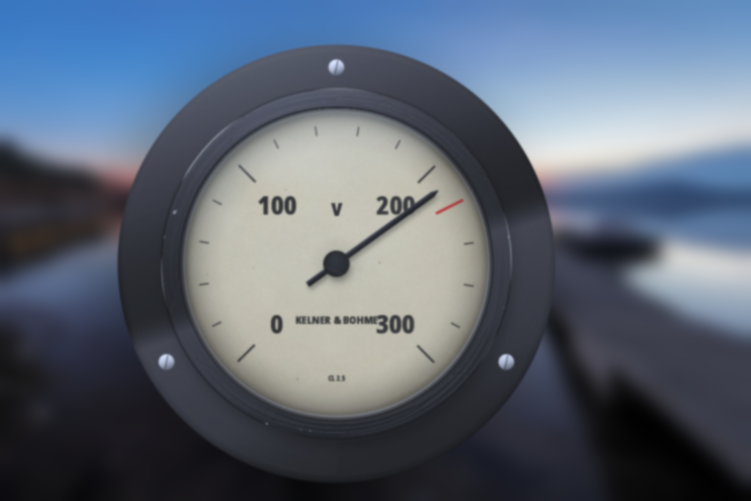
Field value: 210 V
